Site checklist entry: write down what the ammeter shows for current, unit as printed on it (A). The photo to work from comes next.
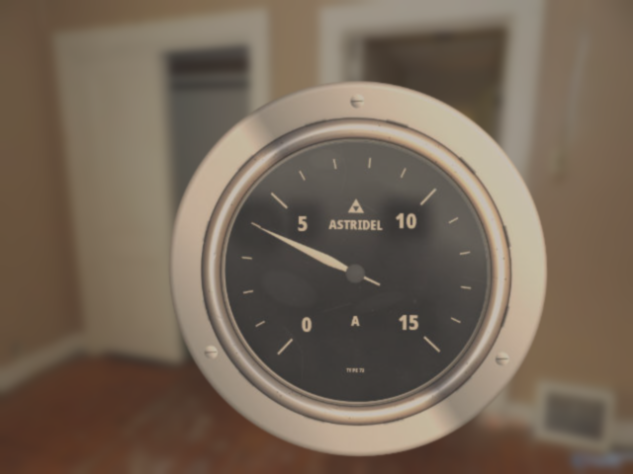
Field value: 4 A
